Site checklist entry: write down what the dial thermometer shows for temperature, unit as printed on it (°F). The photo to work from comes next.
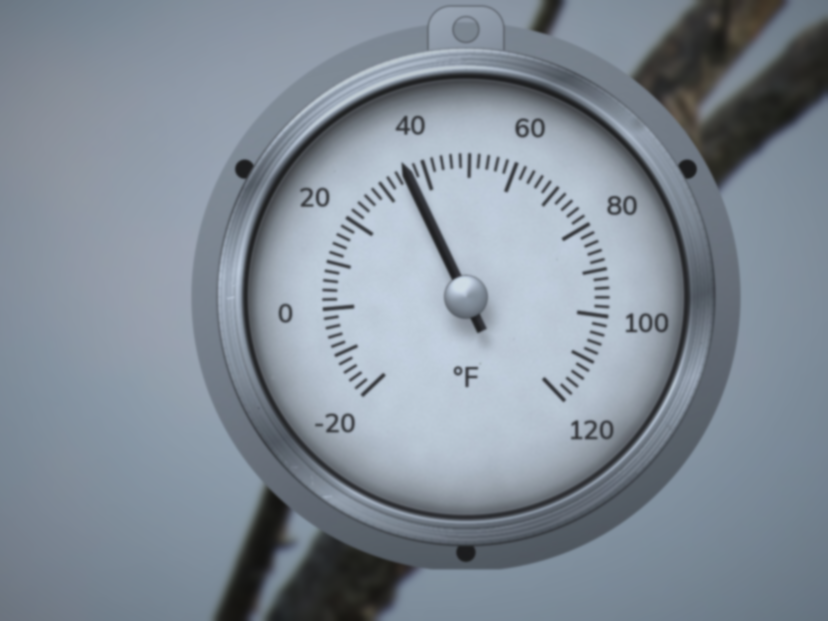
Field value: 36 °F
